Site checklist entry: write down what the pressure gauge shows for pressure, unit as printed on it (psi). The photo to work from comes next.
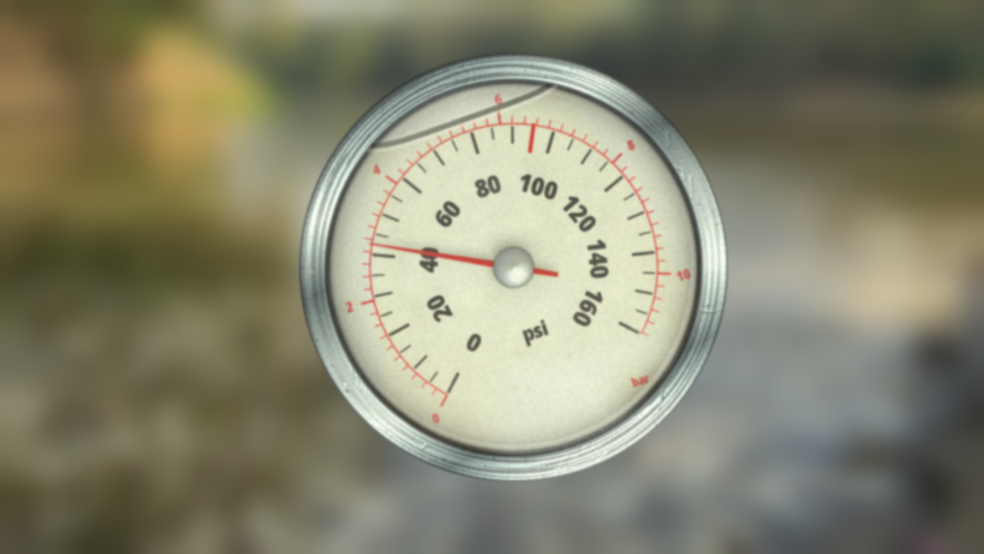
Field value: 42.5 psi
